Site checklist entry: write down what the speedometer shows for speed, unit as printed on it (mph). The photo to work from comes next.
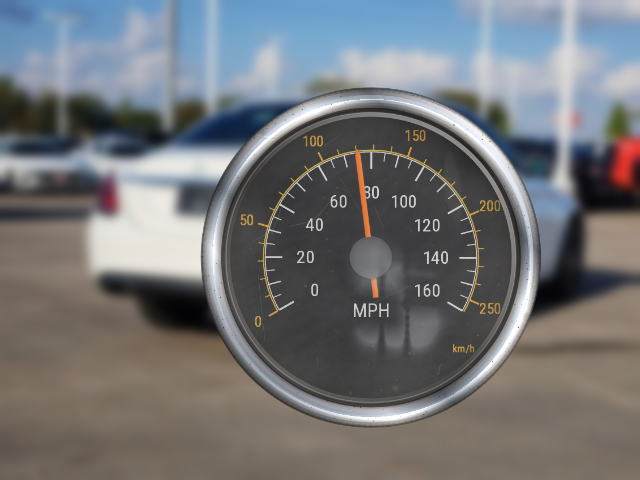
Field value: 75 mph
